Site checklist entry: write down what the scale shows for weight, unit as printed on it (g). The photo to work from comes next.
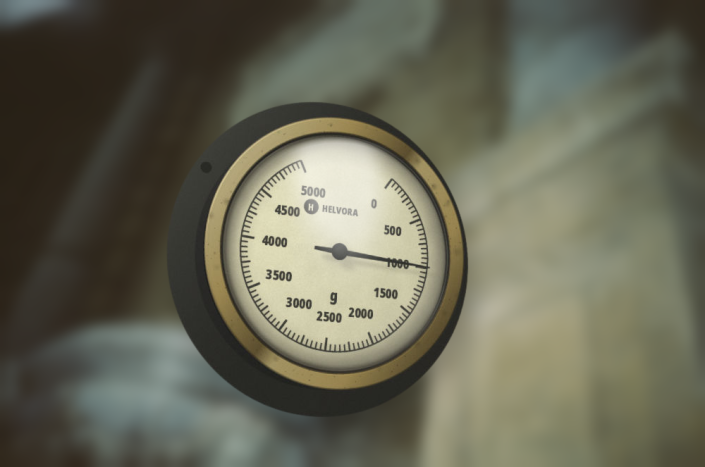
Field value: 1000 g
